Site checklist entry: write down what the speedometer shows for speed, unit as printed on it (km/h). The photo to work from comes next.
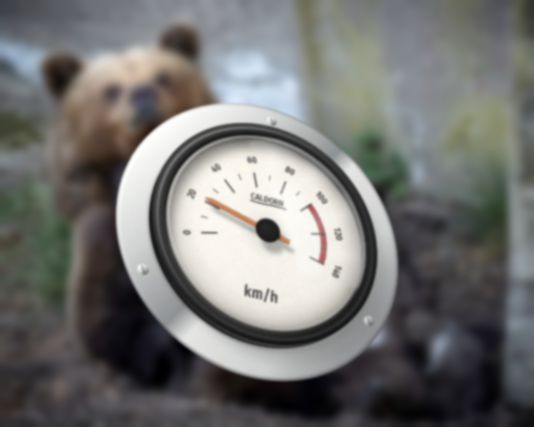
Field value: 20 km/h
